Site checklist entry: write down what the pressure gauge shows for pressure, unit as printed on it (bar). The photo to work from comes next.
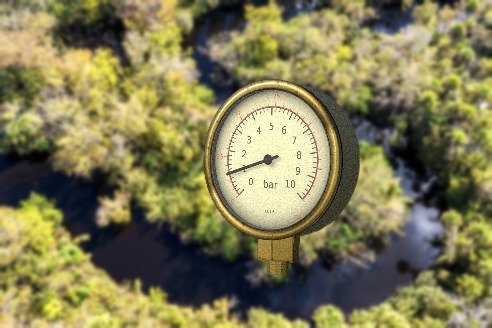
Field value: 1 bar
